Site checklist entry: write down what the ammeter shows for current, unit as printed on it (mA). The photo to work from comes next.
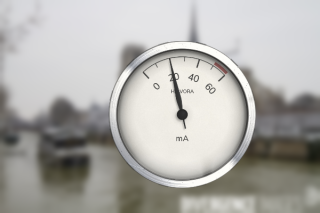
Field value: 20 mA
